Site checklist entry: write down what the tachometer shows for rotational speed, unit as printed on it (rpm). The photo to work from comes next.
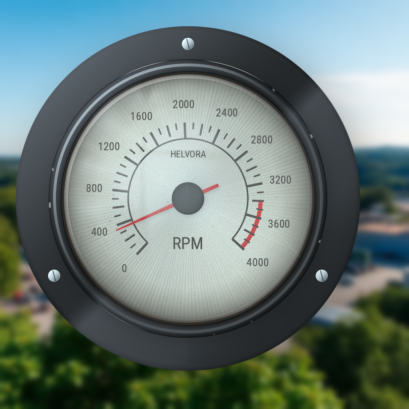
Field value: 350 rpm
